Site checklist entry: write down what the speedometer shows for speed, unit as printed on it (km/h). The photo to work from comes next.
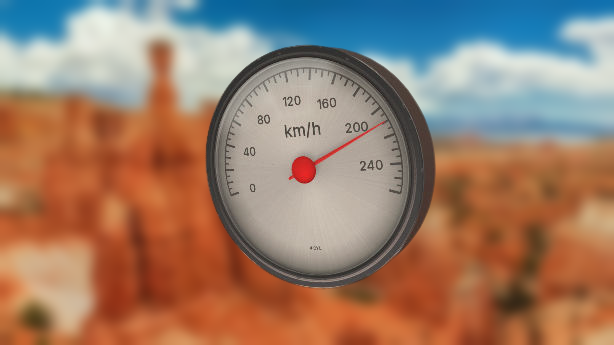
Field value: 210 km/h
